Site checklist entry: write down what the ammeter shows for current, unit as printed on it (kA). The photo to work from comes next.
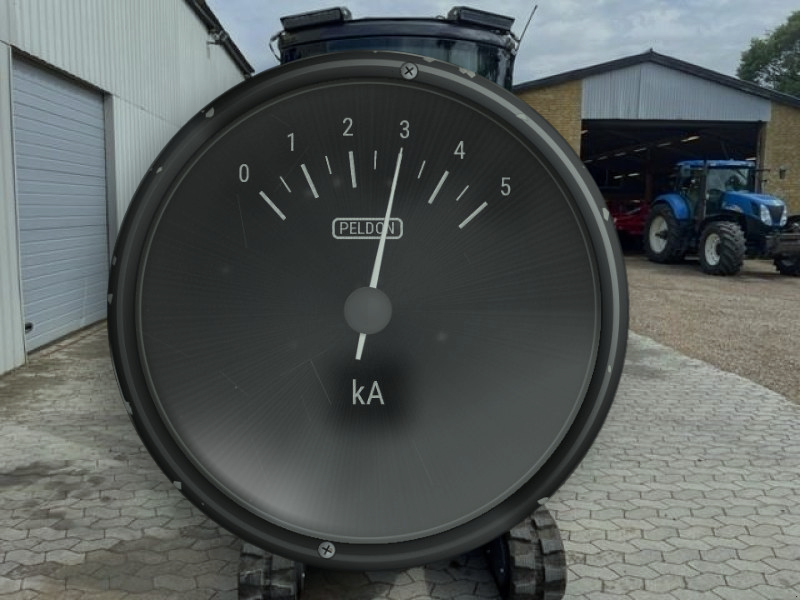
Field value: 3 kA
